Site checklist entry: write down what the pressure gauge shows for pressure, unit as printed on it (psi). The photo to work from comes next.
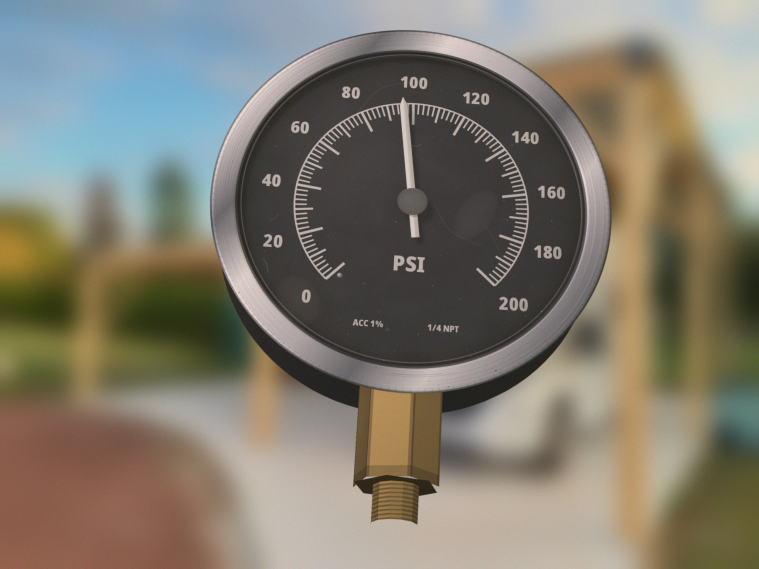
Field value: 96 psi
